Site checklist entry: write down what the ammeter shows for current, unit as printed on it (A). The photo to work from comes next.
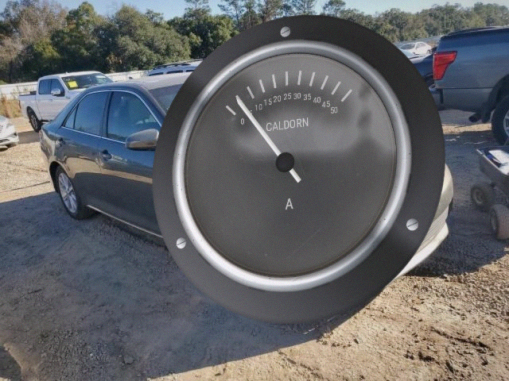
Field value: 5 A
